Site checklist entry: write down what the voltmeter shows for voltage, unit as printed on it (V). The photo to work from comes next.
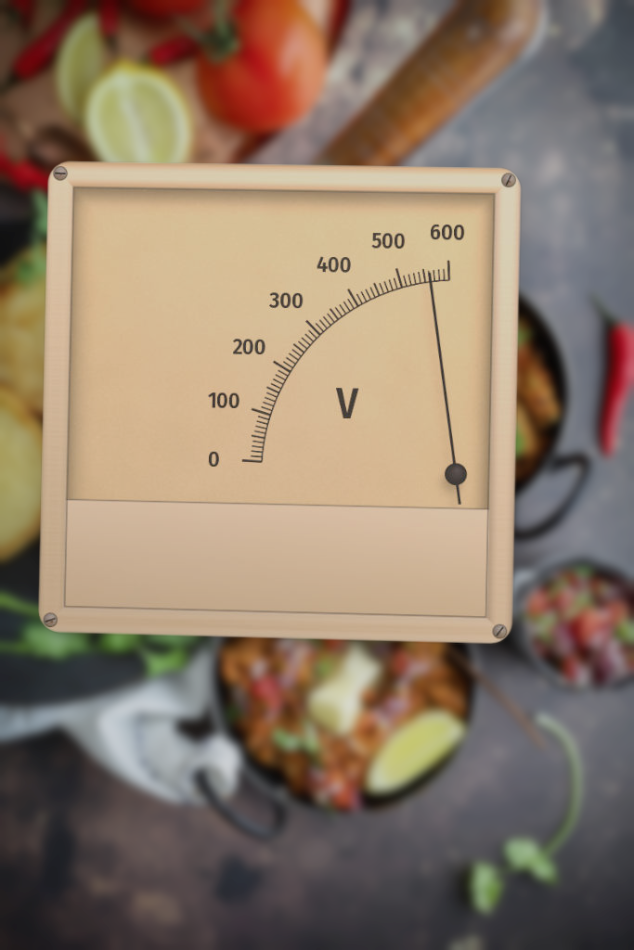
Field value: 560 V
